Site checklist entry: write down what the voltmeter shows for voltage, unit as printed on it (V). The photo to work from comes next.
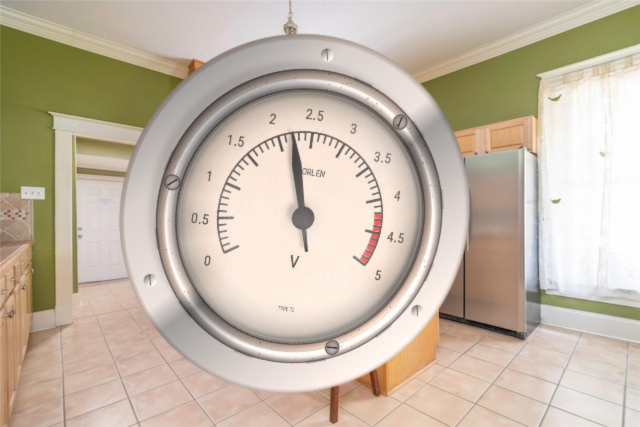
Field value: 2.2 V
